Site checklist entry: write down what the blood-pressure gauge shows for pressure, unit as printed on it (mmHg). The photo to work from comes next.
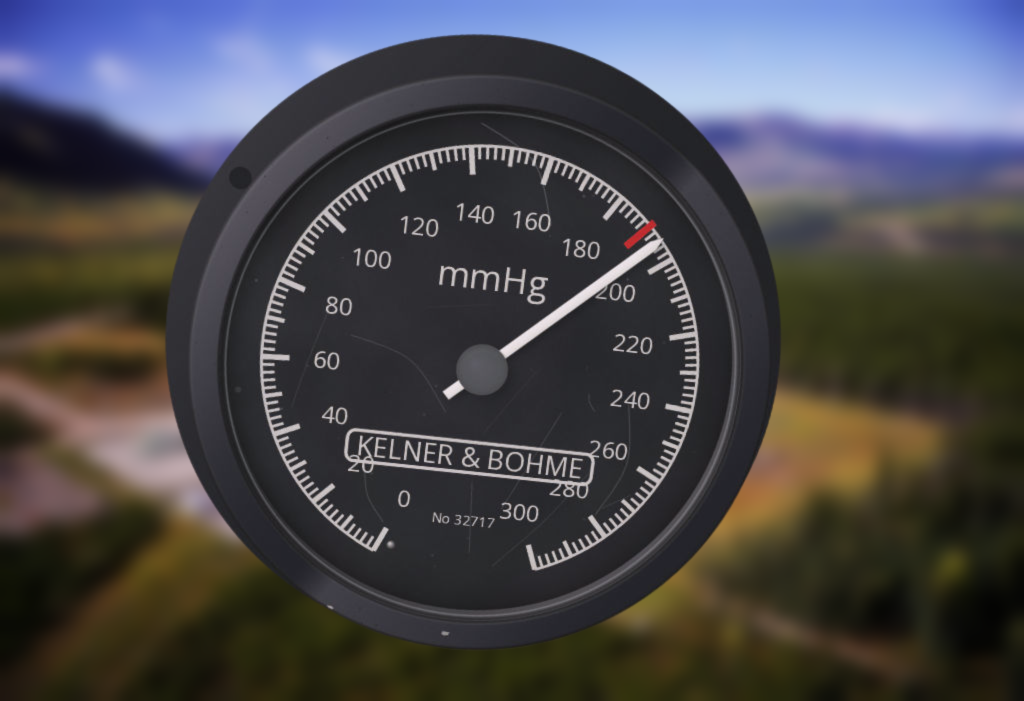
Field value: 194 mmHg
